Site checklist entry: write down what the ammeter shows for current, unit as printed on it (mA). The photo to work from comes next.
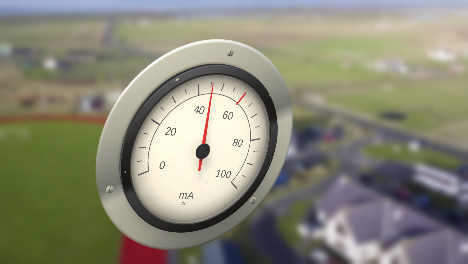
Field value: 45 mA
